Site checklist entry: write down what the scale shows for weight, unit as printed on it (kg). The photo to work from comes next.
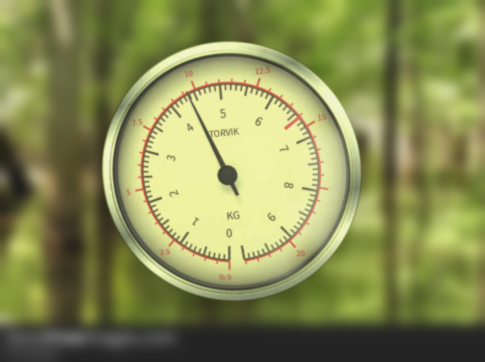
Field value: 4.4 kg
